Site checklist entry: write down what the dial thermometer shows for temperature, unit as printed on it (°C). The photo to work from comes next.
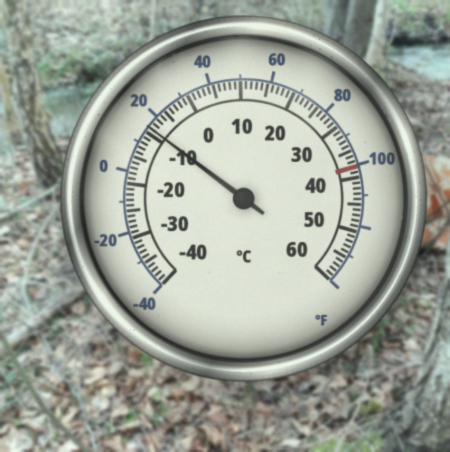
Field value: -9 °C
